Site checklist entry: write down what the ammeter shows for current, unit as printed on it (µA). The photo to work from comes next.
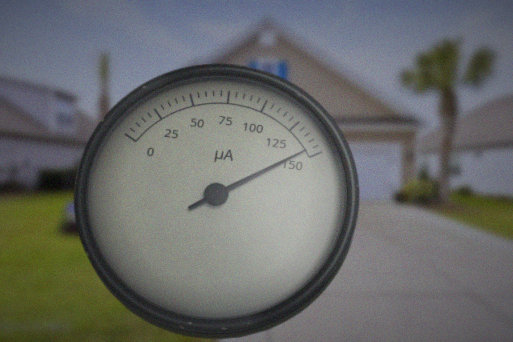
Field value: 145 µA
